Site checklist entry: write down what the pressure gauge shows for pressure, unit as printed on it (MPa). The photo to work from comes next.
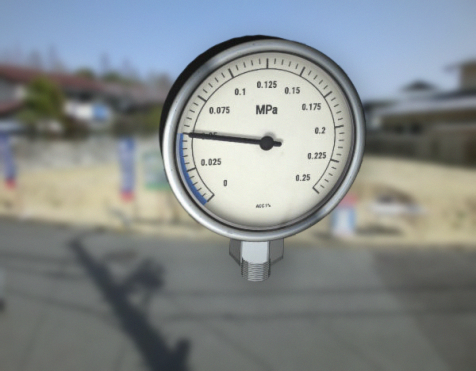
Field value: 0.05 MPa
